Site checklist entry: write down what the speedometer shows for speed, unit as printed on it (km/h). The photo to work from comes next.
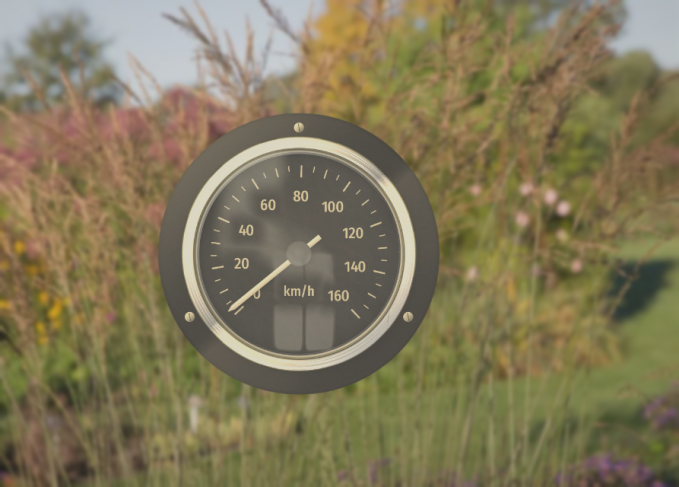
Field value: 2.5 km/h
